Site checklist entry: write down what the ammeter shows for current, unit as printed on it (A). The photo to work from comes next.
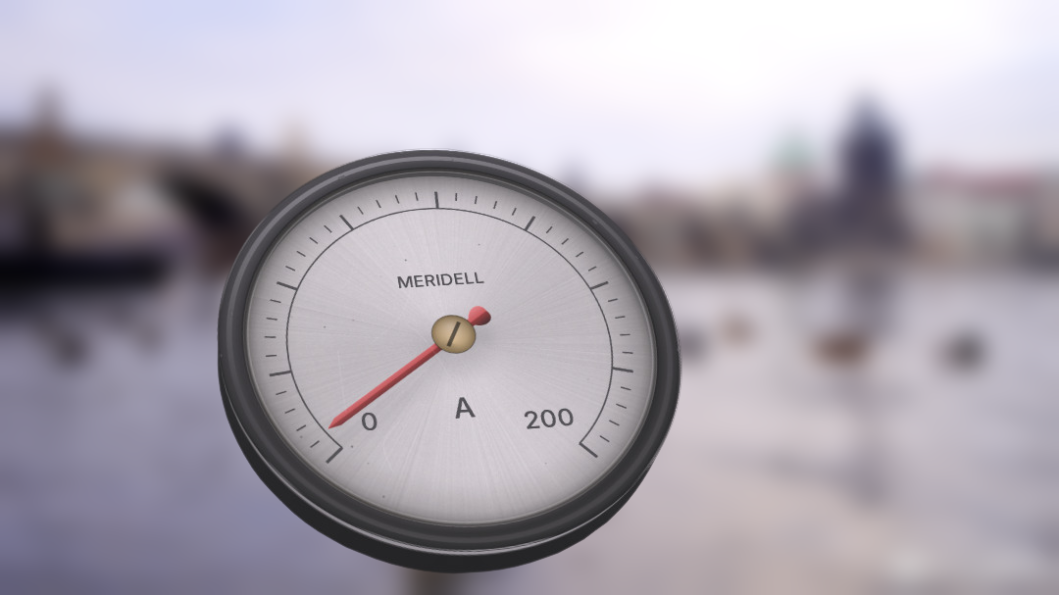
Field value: 5 A
